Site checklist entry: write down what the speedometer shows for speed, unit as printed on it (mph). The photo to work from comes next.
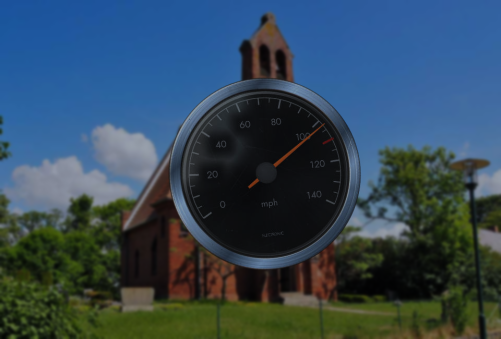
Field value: 102.5 mph
